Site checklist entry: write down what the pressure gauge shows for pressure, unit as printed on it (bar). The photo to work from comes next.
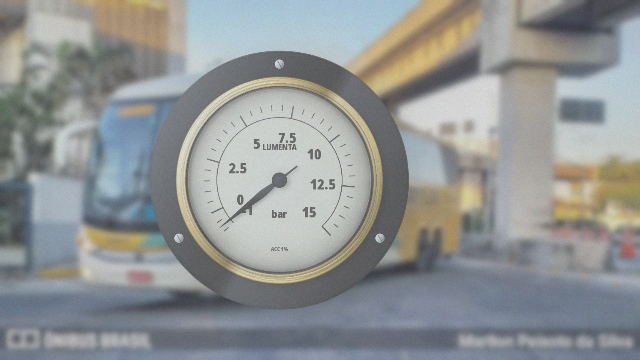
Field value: -0.75 bar
